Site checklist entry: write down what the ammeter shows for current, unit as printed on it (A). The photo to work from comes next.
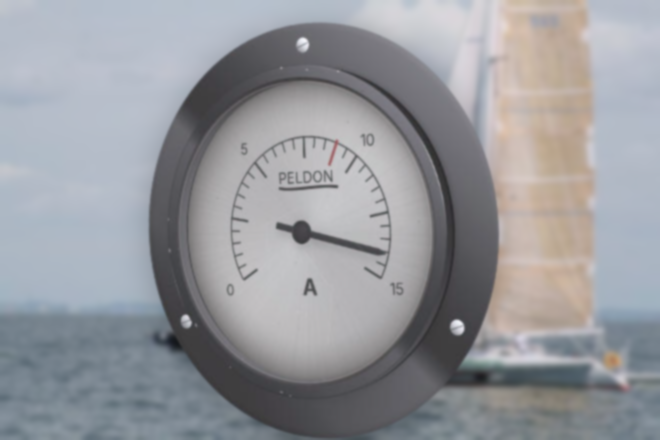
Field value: 14 A
